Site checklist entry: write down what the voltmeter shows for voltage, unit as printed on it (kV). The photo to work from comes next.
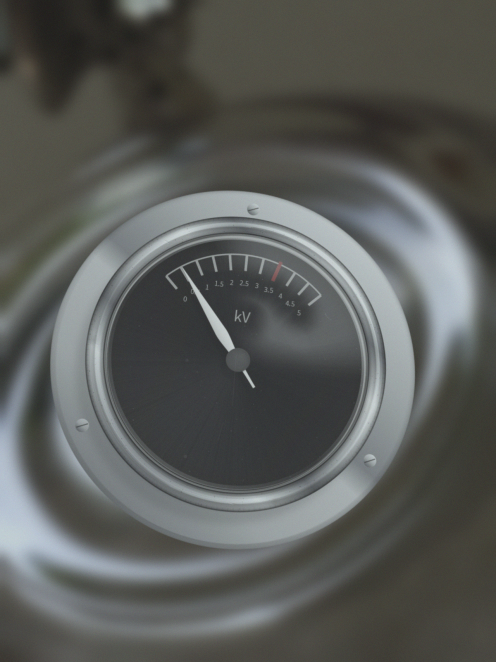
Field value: 0.5 kV
